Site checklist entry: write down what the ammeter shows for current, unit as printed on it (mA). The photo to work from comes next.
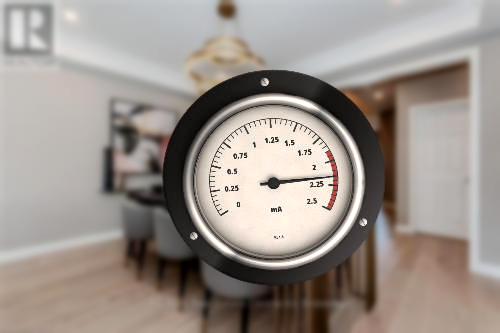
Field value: 2.15 mA
